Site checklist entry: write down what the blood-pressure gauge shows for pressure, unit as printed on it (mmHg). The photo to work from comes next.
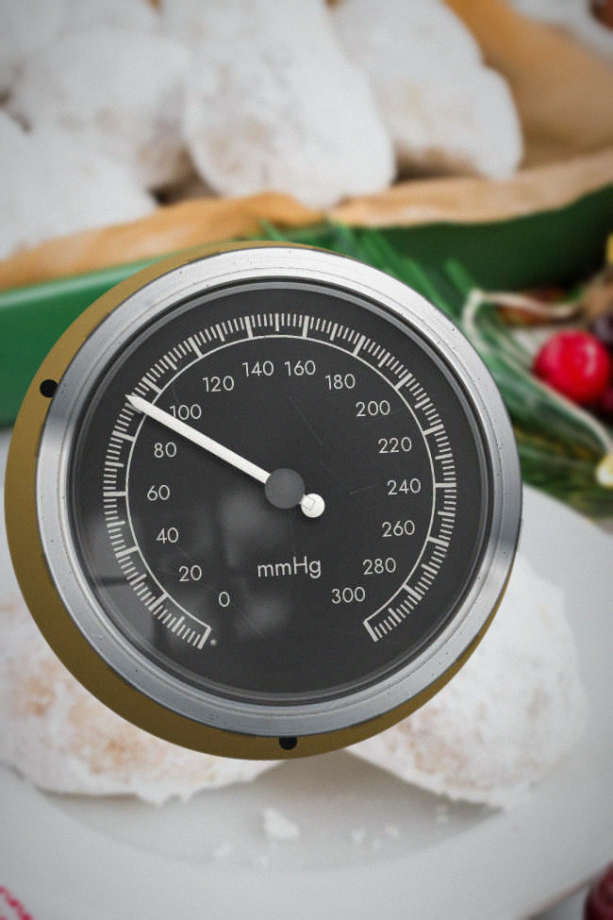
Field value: 92 mmHg
